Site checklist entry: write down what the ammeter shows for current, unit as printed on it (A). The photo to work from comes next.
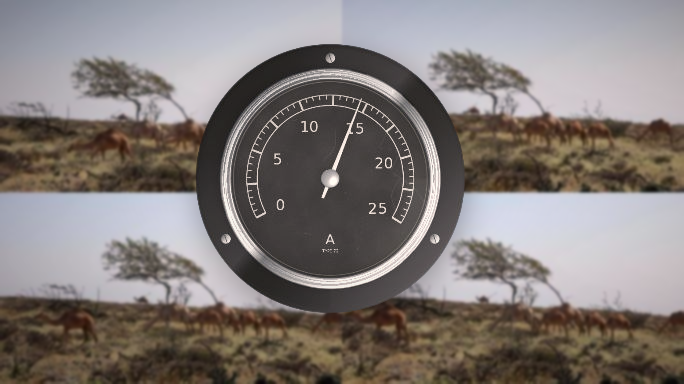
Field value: 14.5 A
